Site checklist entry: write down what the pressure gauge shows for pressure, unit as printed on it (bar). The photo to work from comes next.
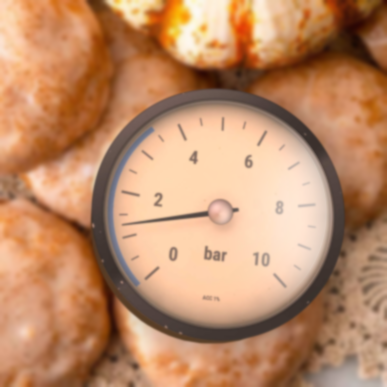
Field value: 1.25 bar
